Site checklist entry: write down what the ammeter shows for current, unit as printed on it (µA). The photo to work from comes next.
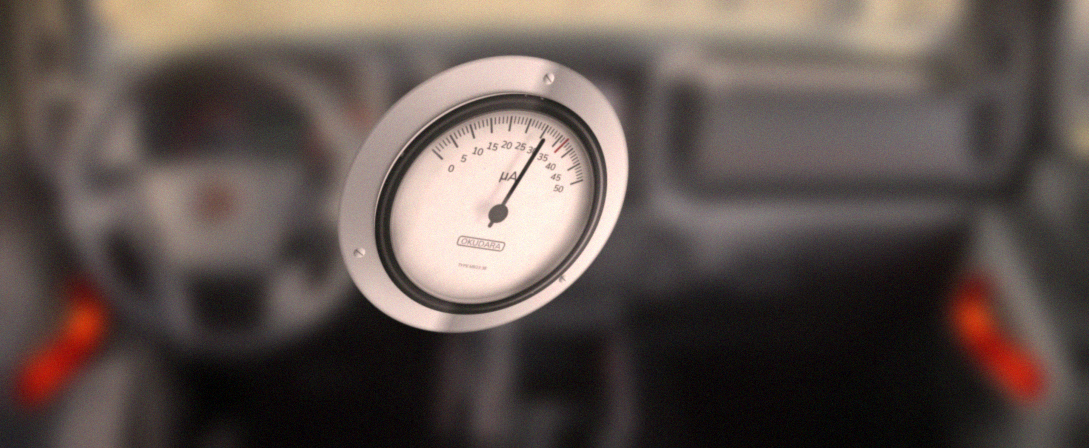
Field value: 30 µA
